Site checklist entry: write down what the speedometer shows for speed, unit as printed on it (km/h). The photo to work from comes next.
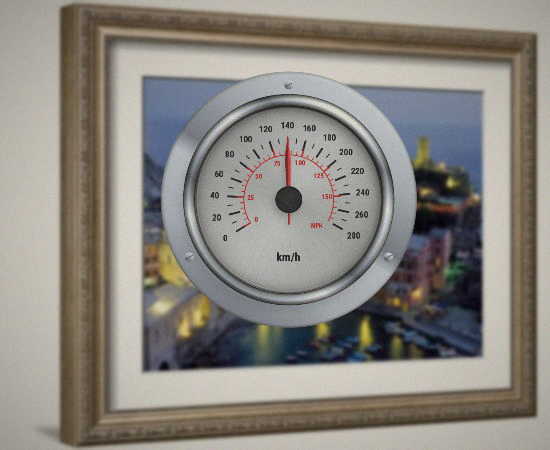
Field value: 140 km/h
